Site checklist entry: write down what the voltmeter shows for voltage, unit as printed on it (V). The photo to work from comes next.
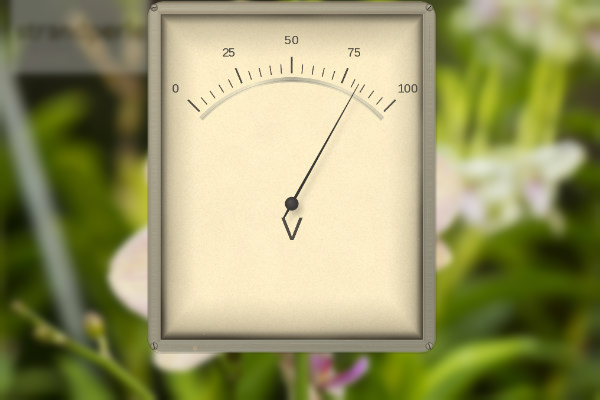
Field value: 82.5 V
